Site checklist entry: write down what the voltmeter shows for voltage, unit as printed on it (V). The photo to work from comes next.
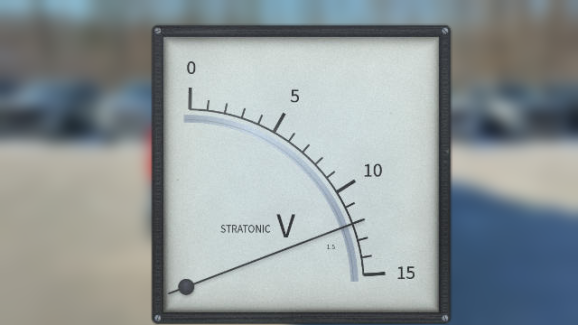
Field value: 12 V
